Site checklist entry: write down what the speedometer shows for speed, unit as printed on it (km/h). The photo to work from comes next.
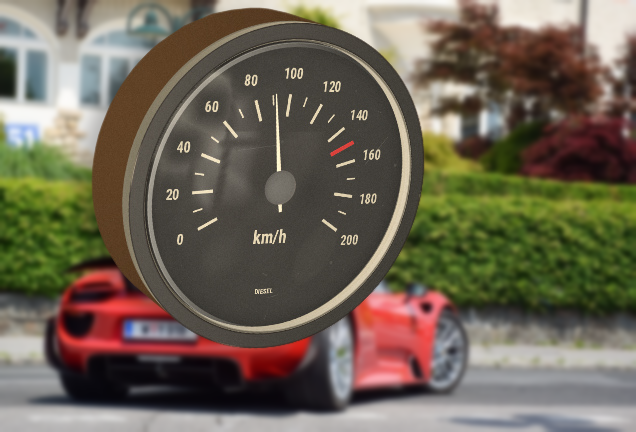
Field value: 90 km/h
